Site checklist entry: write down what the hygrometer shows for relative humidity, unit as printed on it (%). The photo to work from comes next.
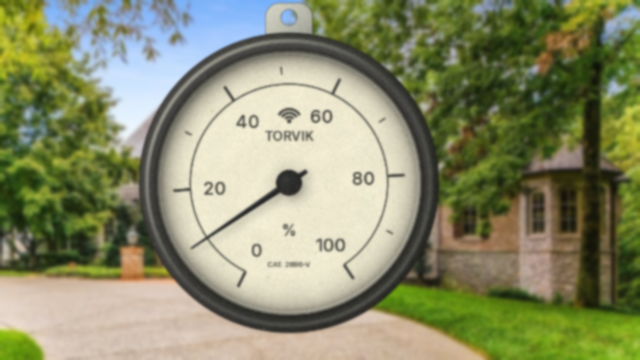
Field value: 10 %
